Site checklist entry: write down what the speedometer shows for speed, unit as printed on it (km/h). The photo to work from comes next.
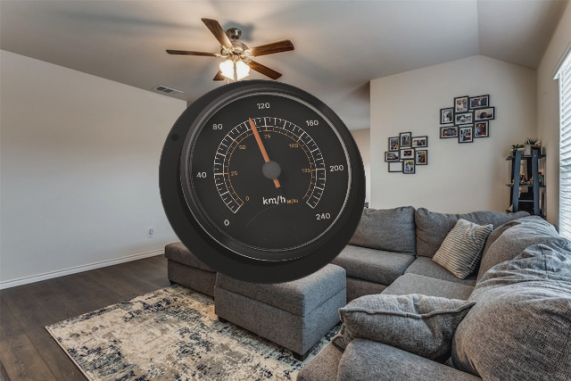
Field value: 105 km/h
